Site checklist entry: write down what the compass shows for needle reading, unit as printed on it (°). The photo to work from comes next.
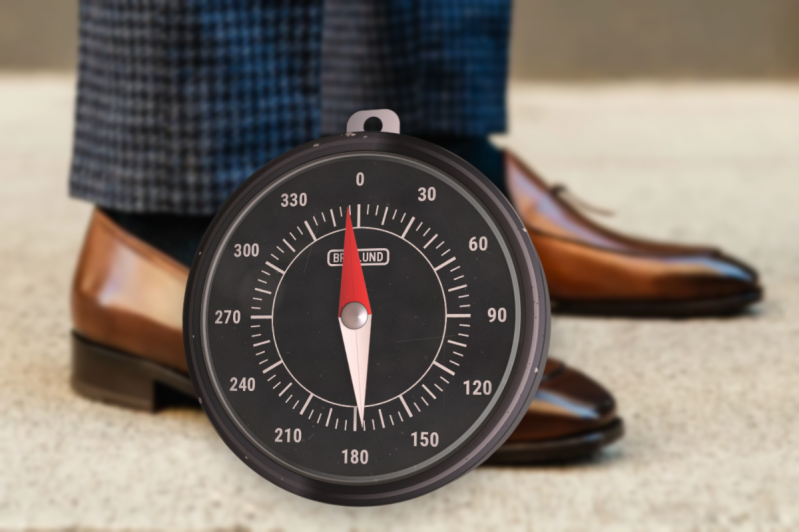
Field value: 355 °
